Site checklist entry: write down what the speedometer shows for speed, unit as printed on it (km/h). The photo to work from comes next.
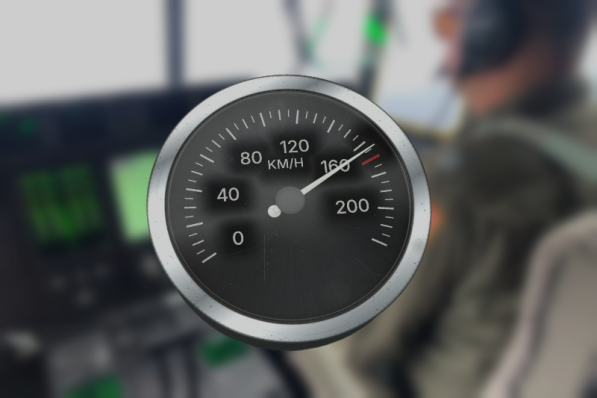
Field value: 165 km/h
